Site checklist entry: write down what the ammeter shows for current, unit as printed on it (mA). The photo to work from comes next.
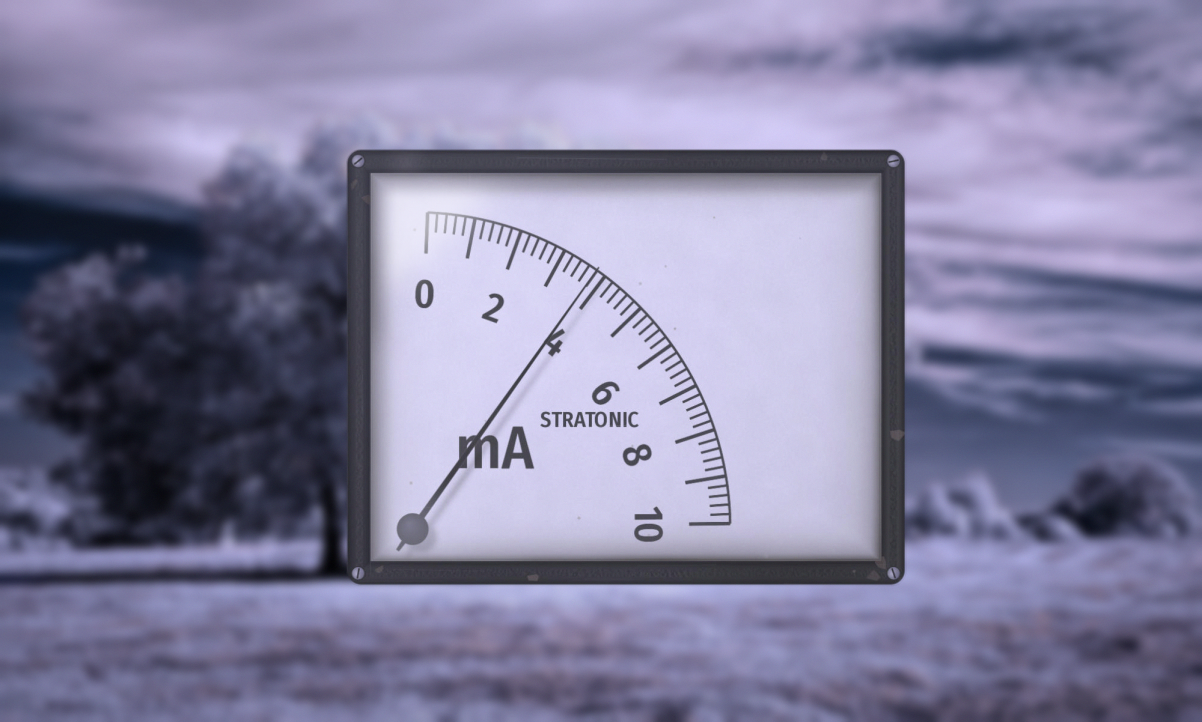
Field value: 3.8 mA
